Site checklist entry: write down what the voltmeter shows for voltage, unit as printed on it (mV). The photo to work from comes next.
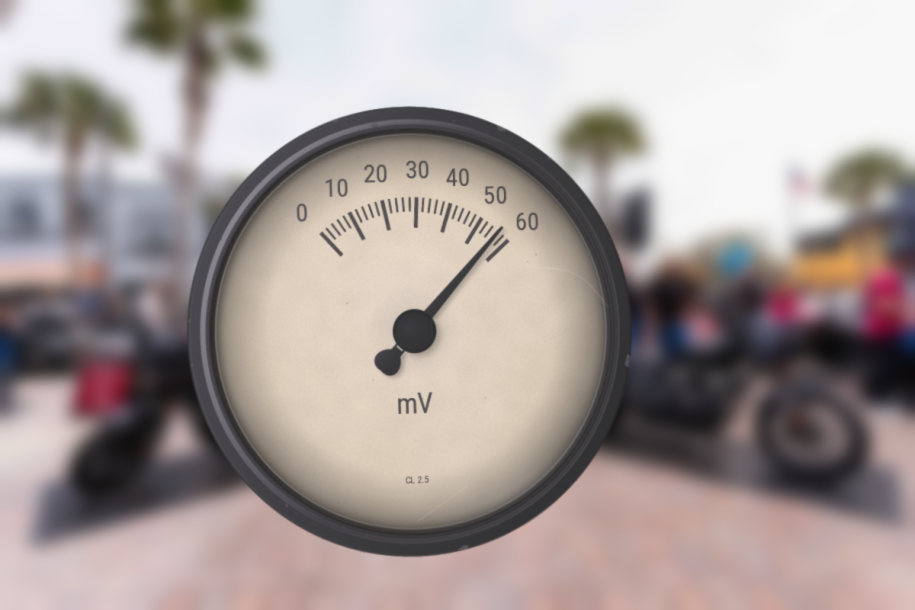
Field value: 56 mV
